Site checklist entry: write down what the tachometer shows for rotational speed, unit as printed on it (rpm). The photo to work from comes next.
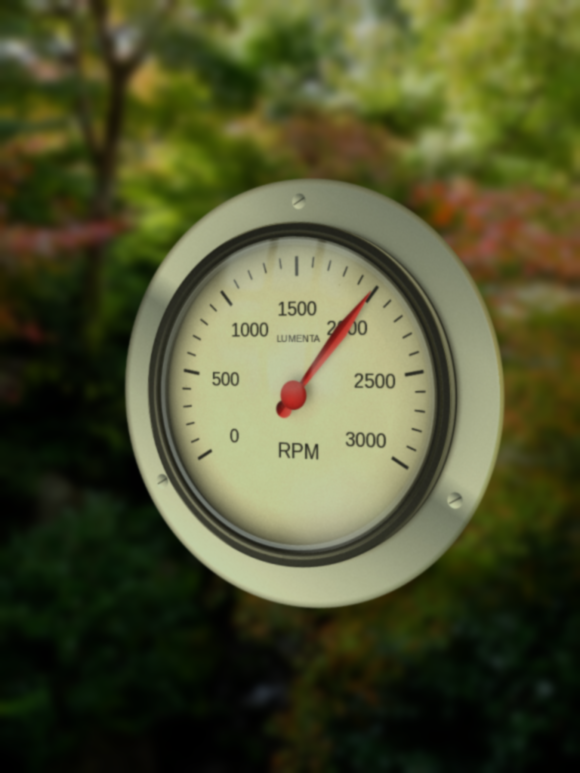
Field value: 2000 rpm
